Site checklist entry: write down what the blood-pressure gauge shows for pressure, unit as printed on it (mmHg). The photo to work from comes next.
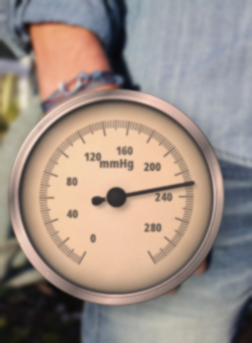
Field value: 230 mmHg
